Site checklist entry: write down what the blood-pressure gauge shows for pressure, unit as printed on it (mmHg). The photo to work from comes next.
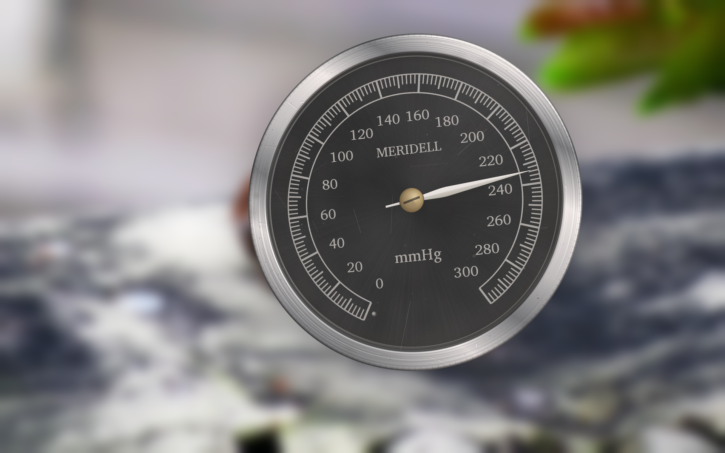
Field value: 234 mmHg
